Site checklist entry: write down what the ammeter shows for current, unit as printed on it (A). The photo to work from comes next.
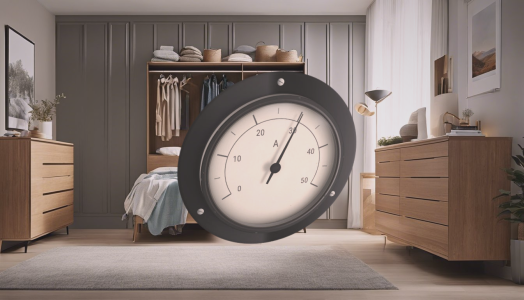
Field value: 30 A
